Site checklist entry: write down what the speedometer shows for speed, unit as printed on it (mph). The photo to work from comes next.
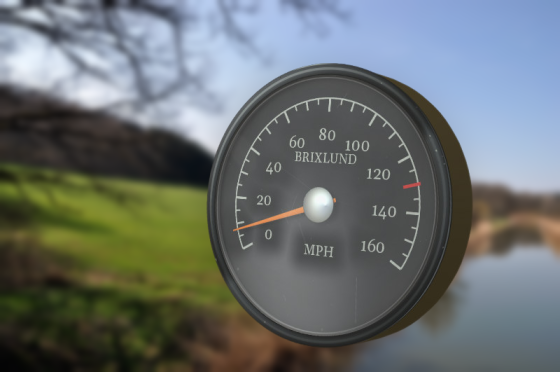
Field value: 7.5 mph
